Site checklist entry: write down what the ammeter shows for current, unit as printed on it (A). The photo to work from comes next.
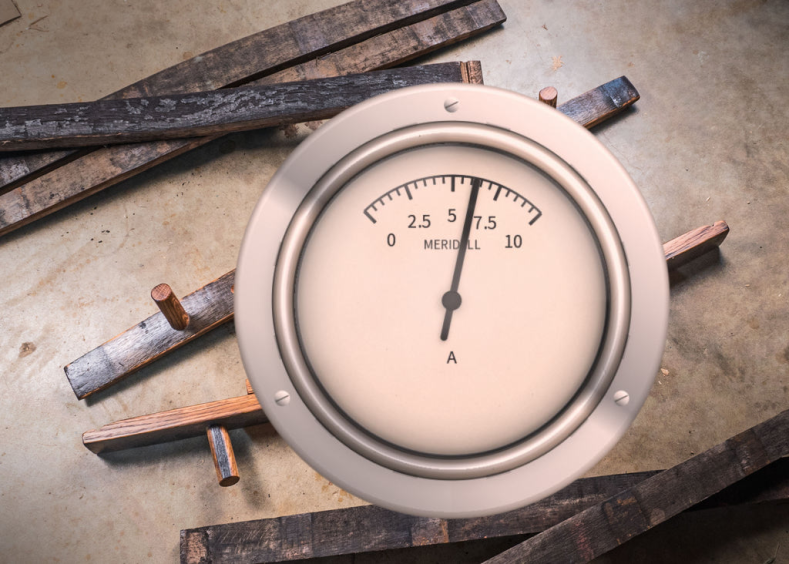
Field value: 6.25 A
